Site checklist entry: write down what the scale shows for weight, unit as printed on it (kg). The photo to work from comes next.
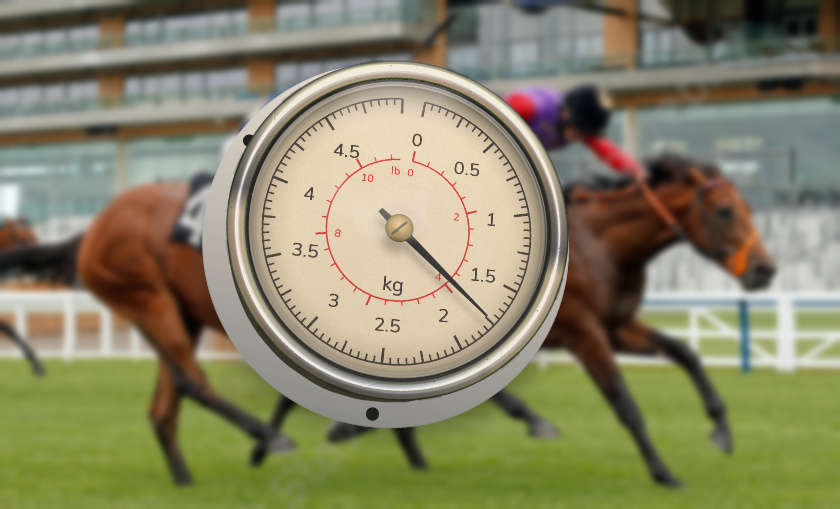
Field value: 1.75 kg
